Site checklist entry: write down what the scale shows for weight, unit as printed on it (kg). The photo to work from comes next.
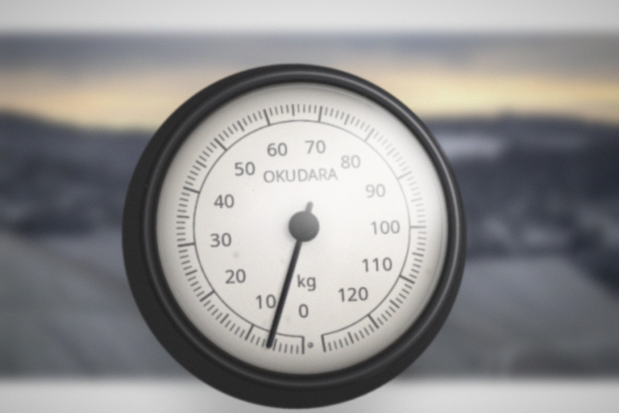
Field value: 6 kg
